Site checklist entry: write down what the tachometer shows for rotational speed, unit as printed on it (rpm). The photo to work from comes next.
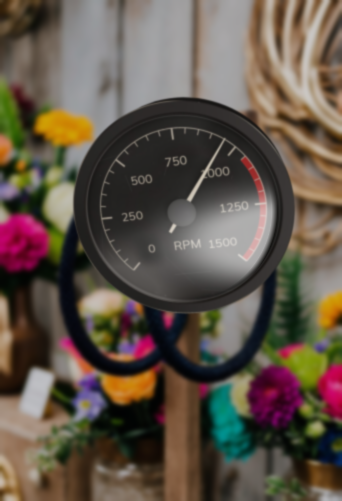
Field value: 950 rpm
